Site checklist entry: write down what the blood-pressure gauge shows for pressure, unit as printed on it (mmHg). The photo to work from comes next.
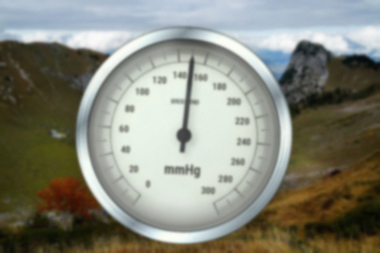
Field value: 150 mmHg
